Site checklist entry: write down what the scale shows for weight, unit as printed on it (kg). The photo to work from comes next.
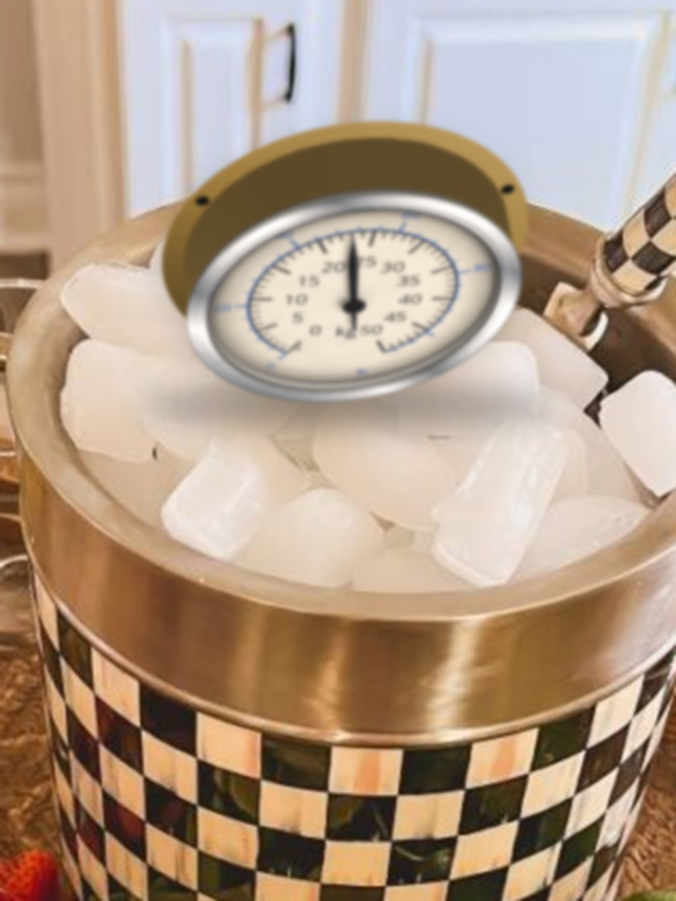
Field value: 23 kg
